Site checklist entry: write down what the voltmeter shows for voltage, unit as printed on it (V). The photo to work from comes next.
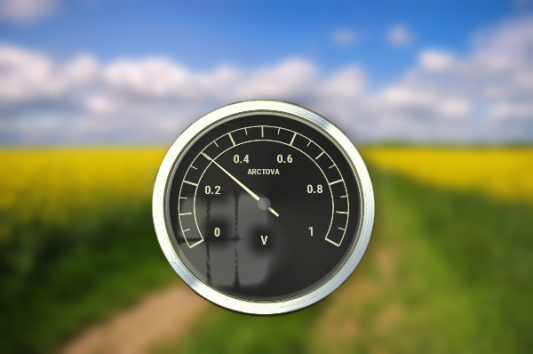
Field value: 0.3 V
